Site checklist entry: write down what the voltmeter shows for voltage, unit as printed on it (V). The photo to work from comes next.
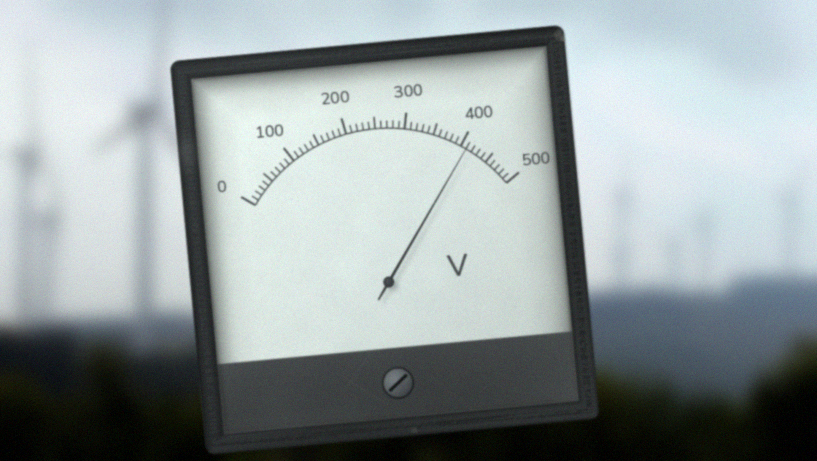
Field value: 410 V
